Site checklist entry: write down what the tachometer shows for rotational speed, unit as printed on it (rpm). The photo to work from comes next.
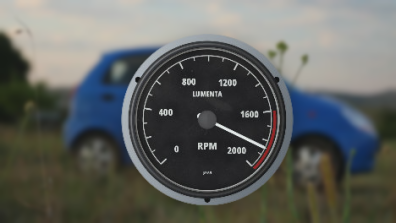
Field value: 1850 rpm
